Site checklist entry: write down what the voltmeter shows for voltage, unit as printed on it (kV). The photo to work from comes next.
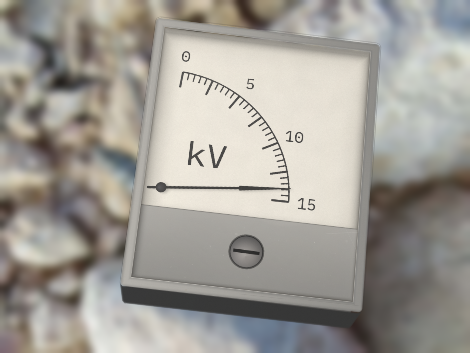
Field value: 14 kV
